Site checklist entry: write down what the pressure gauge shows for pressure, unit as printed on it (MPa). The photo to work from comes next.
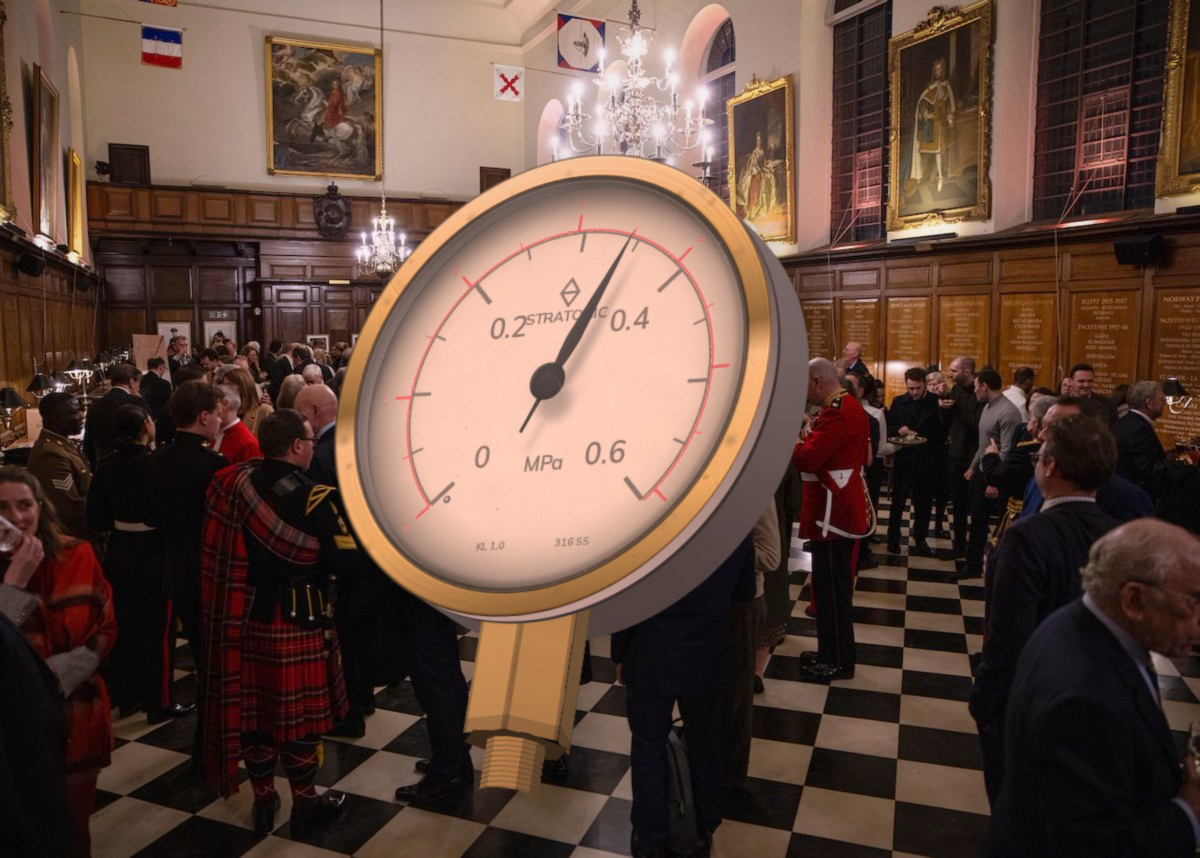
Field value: 0.35 MPa
